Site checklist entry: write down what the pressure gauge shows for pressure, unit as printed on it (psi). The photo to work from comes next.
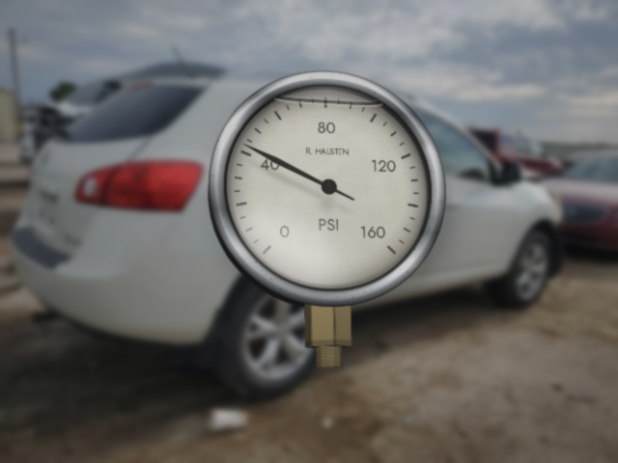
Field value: 42.5 psi
